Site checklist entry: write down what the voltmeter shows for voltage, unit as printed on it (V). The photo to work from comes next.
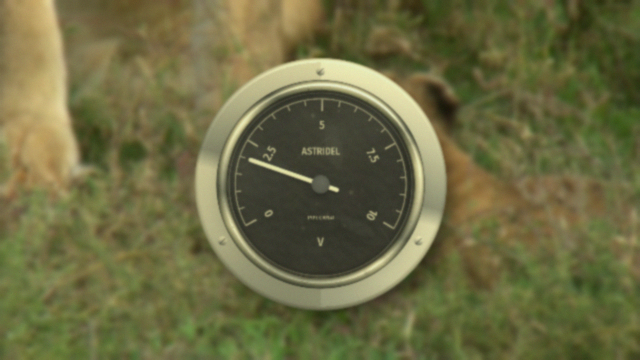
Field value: 2 V
